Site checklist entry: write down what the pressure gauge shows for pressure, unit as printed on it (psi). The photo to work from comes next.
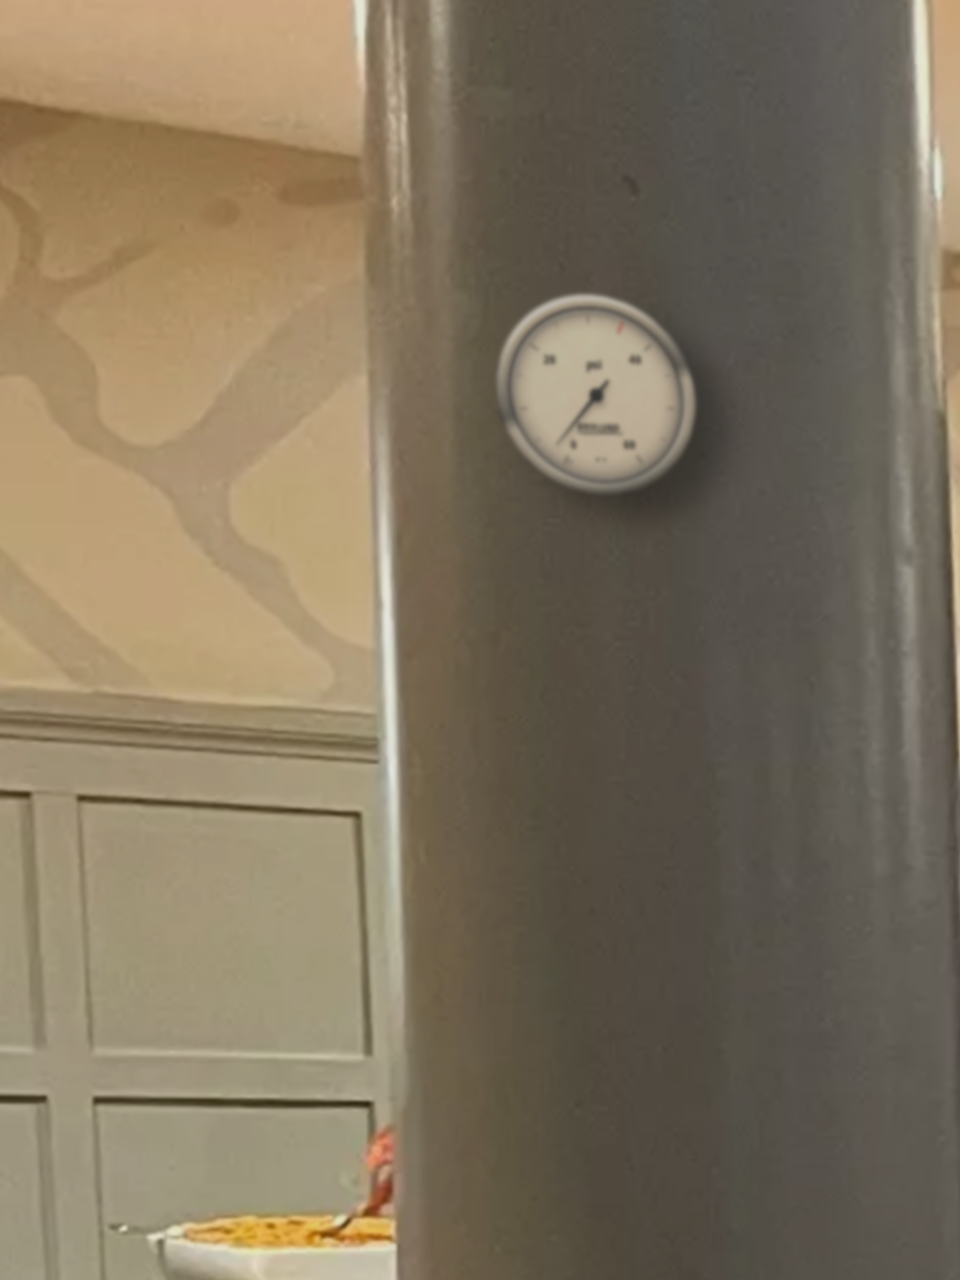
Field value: 2.5 psi
